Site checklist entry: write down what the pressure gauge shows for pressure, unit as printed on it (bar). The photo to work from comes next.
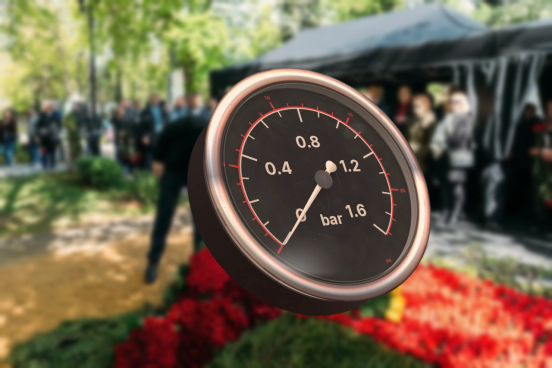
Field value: 0 bar
